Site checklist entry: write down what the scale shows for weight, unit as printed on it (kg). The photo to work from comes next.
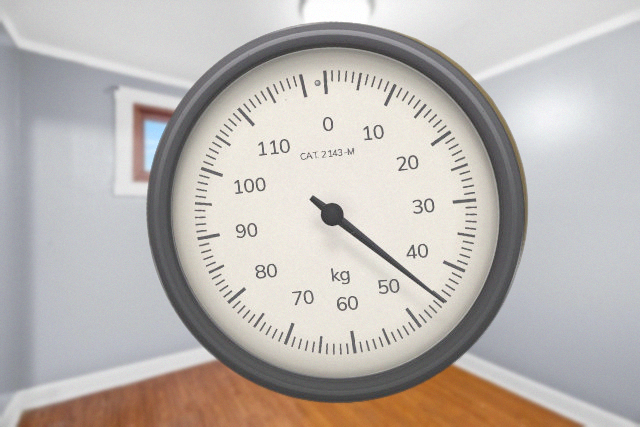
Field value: 45 kg
